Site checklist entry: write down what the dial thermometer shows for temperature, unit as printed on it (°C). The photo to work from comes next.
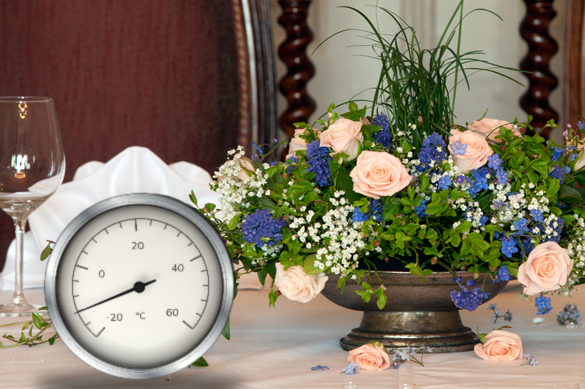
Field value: -12 °C
